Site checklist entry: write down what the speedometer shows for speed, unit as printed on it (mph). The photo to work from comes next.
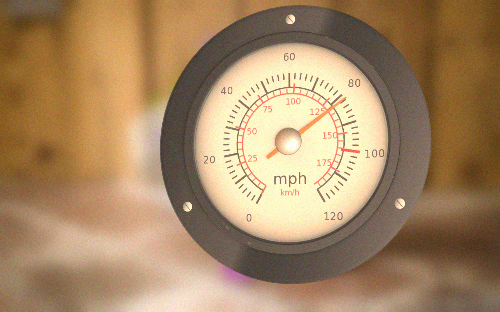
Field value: 82 mph
